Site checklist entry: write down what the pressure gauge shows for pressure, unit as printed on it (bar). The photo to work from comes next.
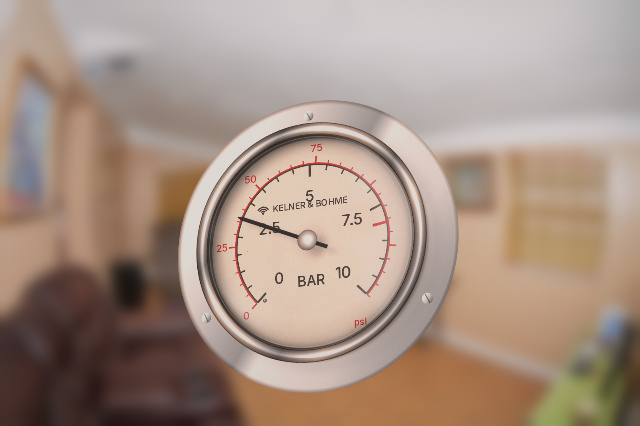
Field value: 2.5 bar
